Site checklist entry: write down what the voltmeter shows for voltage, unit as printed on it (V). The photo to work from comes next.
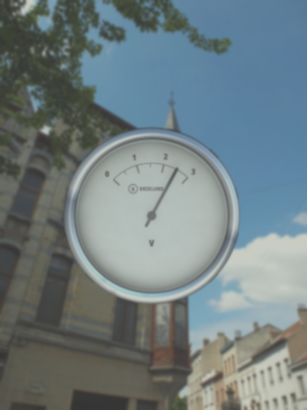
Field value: 2.5 V
